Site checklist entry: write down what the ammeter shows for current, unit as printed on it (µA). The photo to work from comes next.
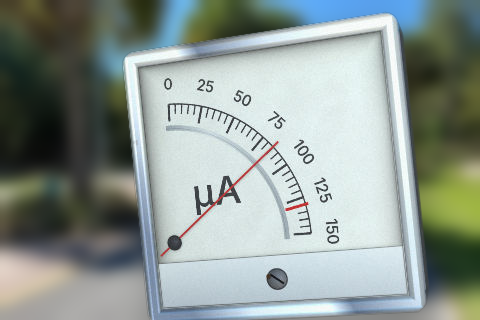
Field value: 85 µA
